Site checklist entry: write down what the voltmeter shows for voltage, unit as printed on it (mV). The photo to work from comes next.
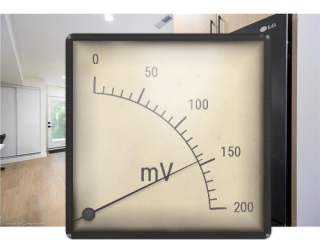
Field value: 145 mV
